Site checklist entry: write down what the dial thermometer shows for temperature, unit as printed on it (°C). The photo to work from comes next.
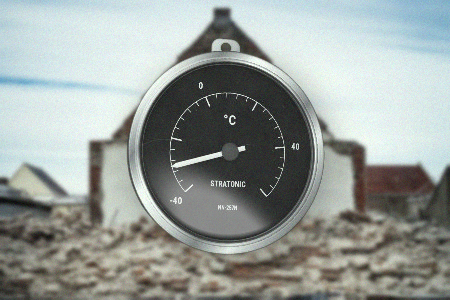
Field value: -30 °C
